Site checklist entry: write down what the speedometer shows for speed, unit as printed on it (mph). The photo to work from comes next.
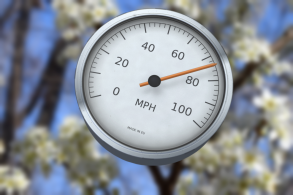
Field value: 74 mph
